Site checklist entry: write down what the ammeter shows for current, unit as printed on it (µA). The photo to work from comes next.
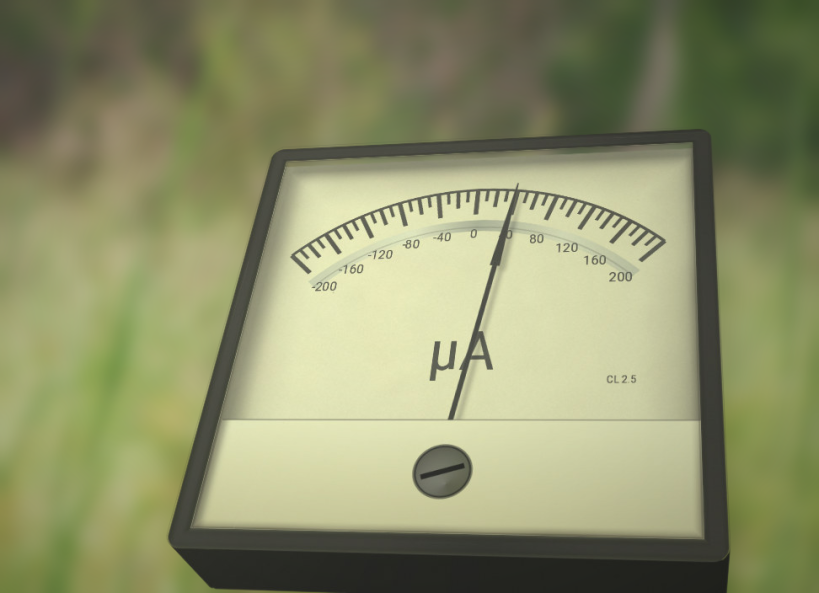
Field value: 40 µA
